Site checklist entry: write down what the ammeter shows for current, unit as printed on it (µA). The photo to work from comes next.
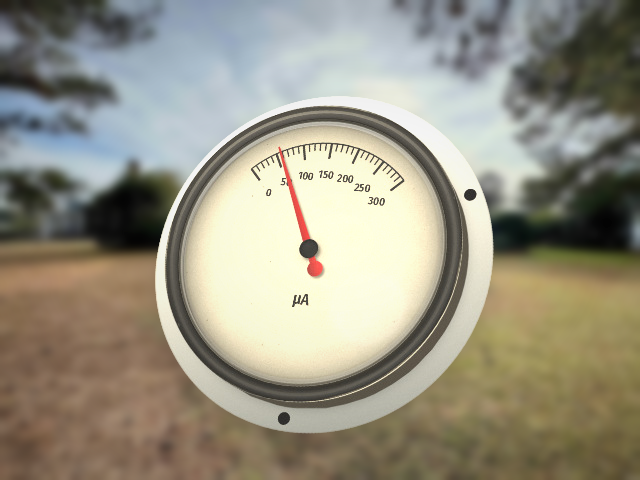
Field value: 60 µA
